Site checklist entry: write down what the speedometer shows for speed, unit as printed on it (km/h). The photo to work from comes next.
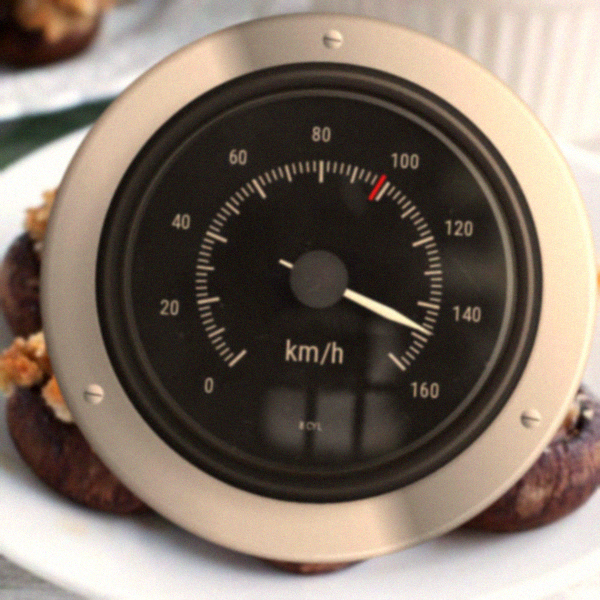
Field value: 148 km/h
